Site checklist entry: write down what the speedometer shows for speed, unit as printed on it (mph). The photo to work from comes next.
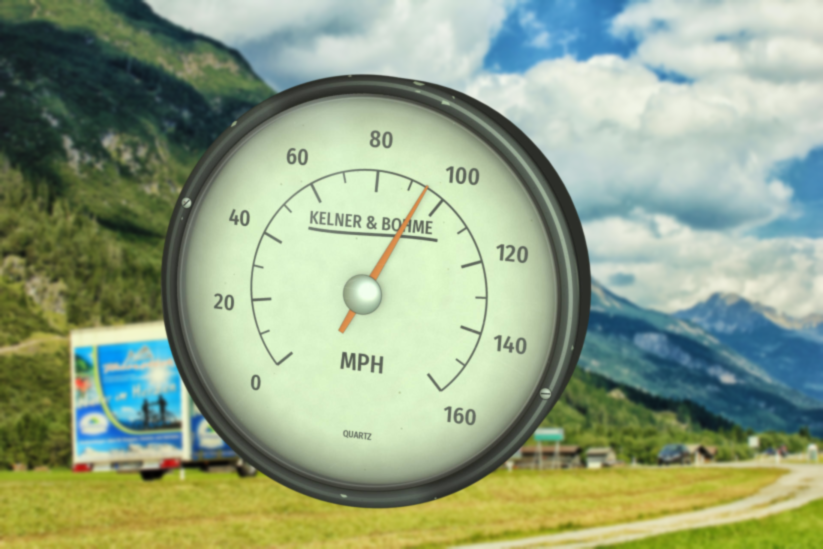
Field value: 95 mph
